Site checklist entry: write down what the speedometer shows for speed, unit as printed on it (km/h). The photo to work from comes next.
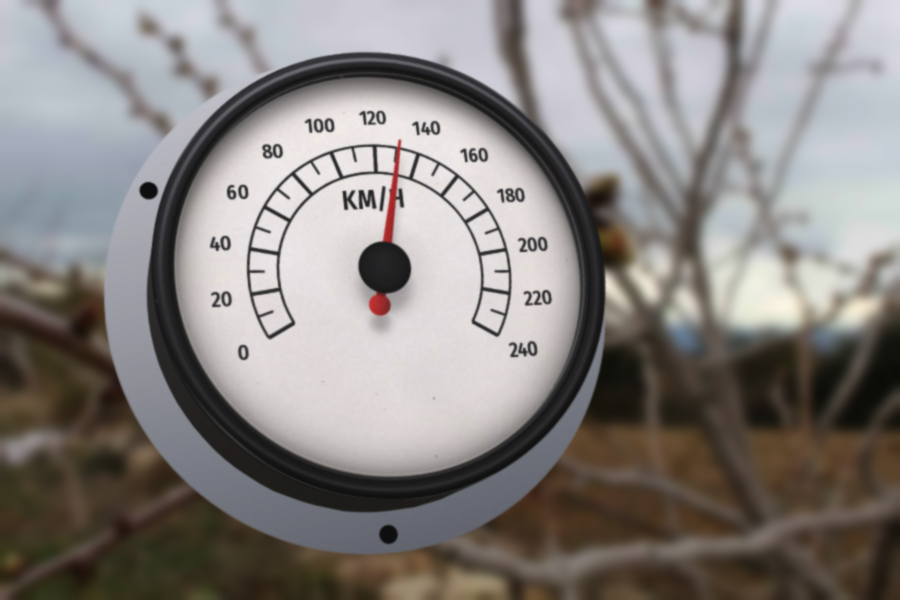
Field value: 130 km/h
